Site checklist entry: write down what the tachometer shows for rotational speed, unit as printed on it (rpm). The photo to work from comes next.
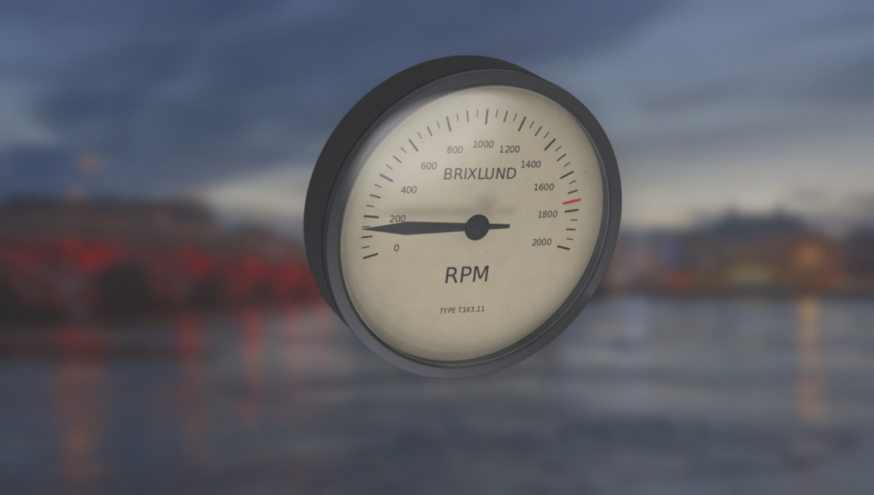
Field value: 150 rpm
